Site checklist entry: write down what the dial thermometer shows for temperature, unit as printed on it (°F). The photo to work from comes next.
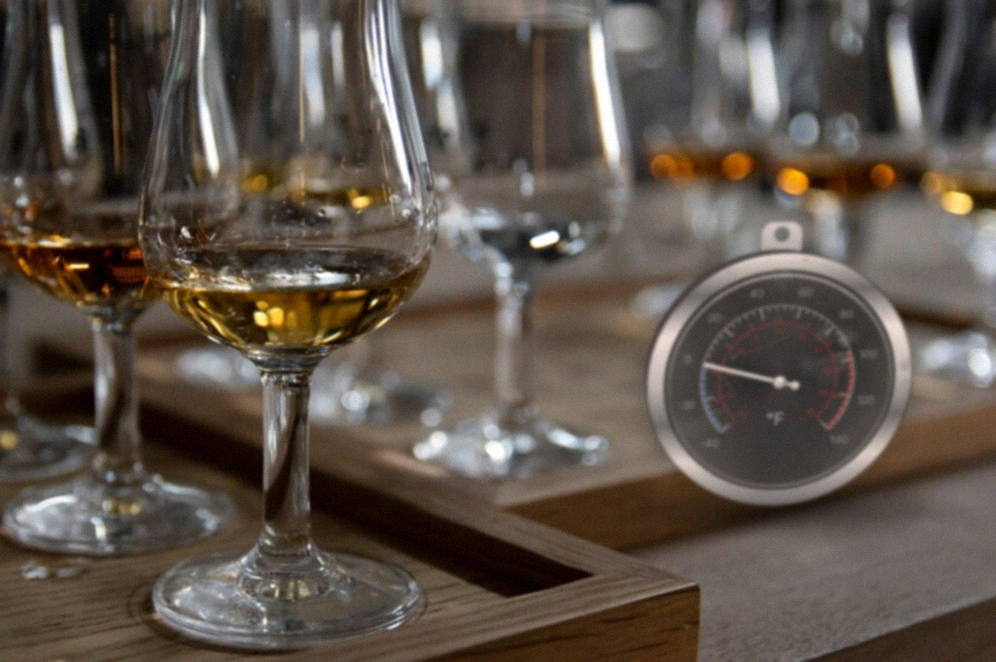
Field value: 0 °F
